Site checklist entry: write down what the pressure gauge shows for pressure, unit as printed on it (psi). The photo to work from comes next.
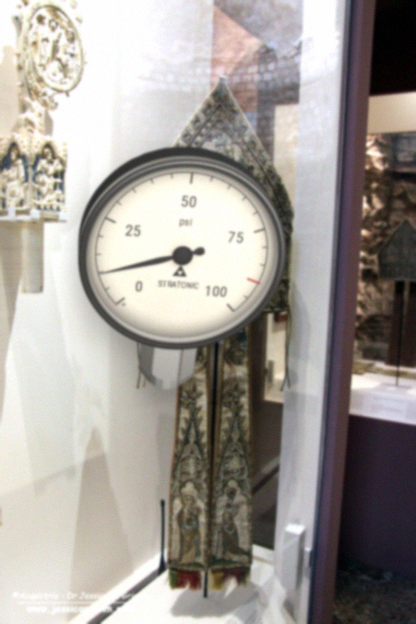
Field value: 10 psi
